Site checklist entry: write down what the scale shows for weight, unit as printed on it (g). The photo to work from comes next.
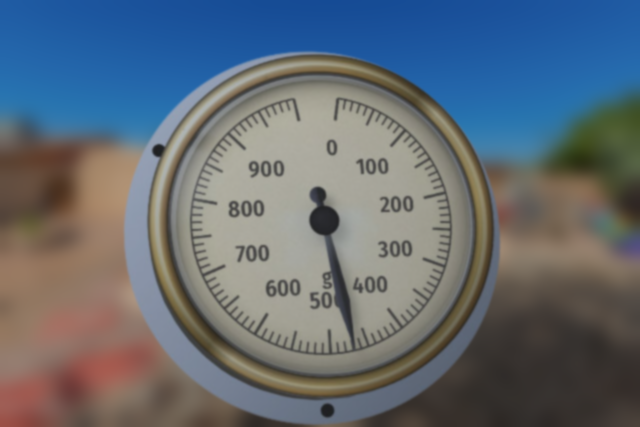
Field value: 470 g
